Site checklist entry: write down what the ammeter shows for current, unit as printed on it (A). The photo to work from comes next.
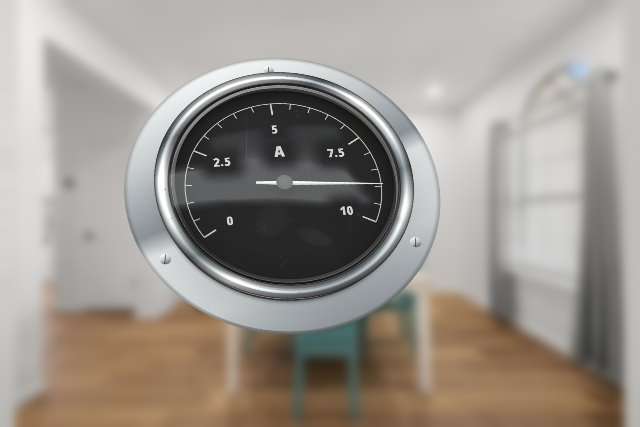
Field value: 9 A
